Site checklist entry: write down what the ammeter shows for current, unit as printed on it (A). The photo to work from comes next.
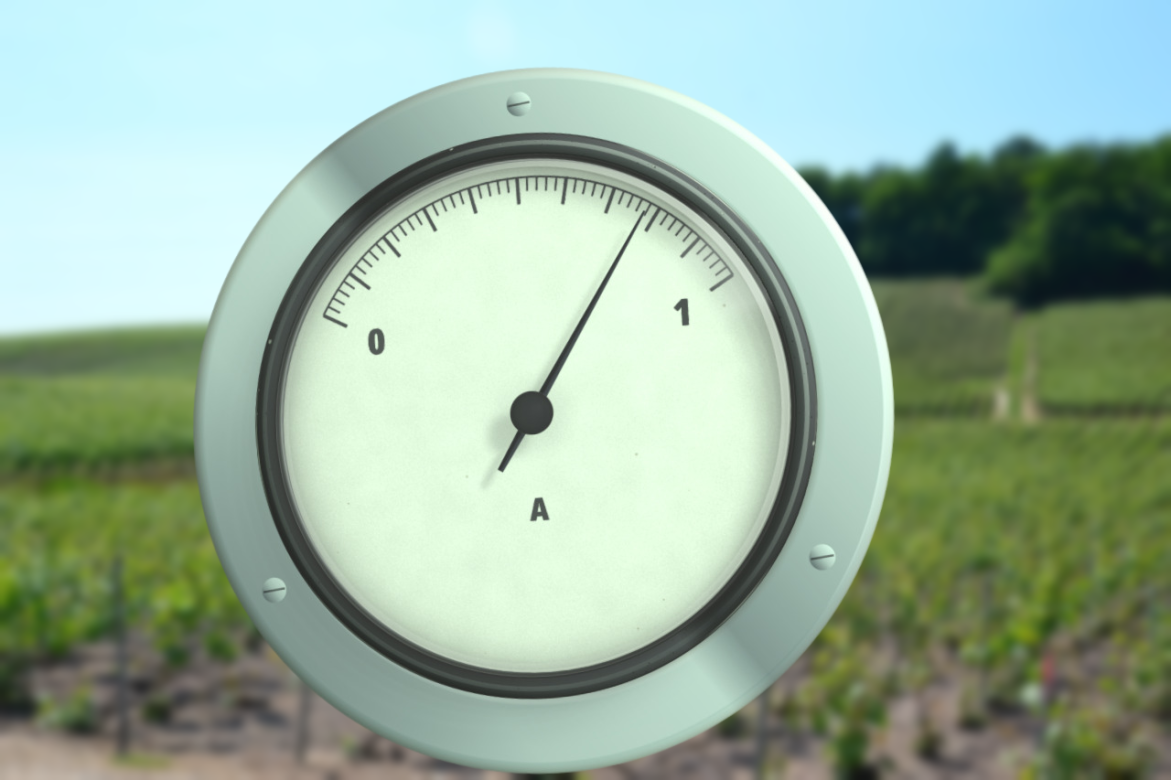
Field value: 0.78 A
